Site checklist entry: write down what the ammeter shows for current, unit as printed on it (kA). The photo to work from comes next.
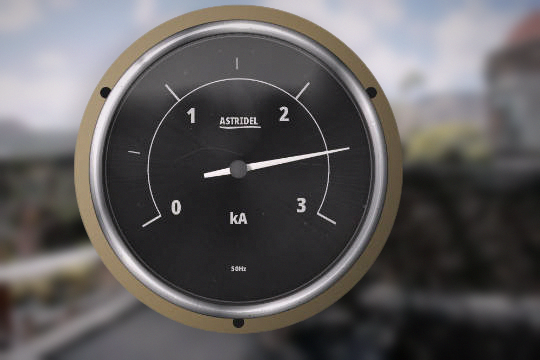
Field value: 2.5 kA
